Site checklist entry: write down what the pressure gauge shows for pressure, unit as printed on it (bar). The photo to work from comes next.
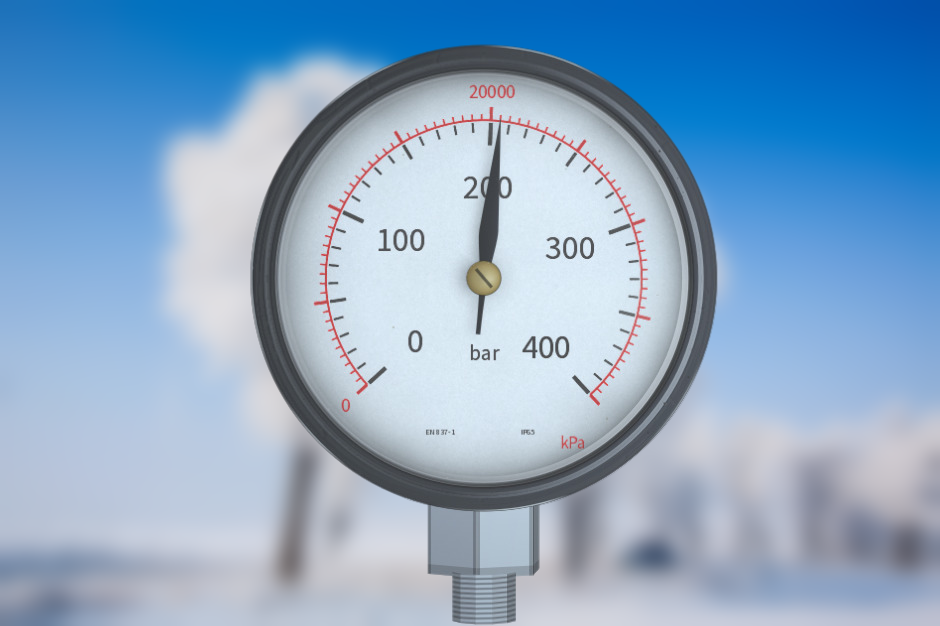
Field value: 205 bar
